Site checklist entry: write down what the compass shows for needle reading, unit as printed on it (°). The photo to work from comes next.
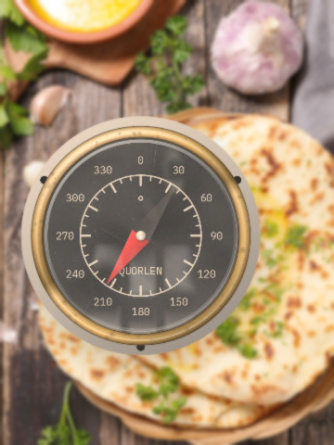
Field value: 215 °
